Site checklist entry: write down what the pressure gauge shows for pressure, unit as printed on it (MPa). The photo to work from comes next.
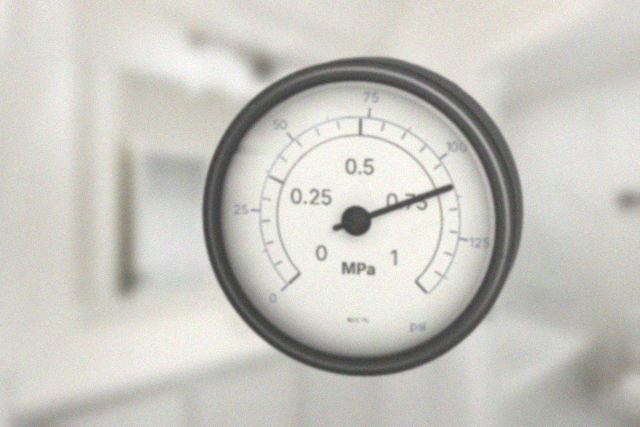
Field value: 0.75 MPa
